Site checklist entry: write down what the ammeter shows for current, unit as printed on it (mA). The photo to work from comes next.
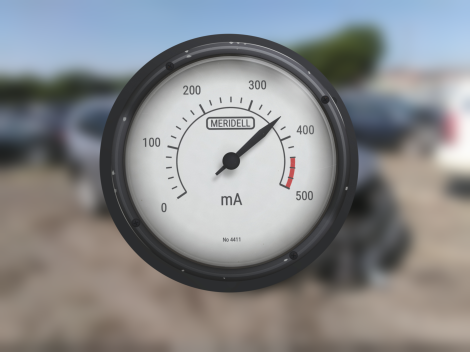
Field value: 360 mA
